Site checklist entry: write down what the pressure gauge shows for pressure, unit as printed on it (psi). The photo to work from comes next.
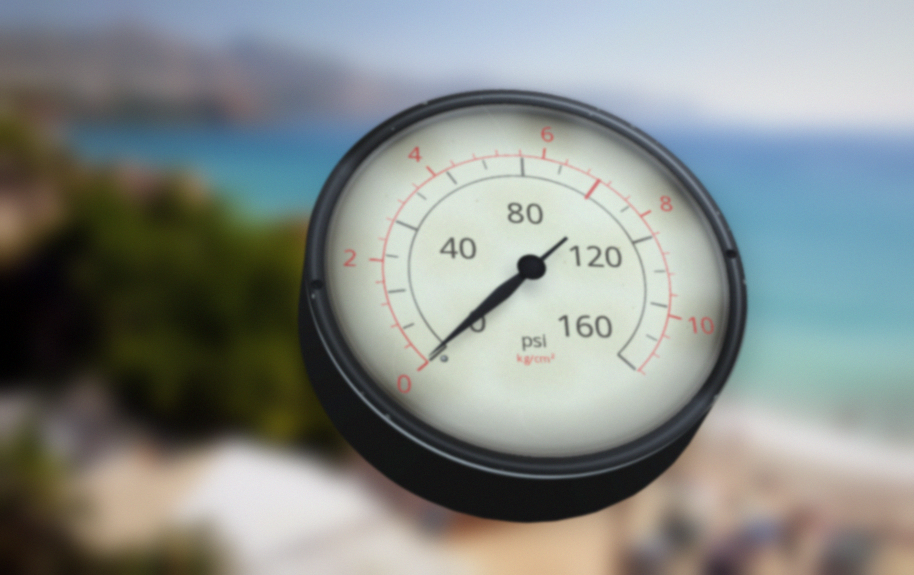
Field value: 0 psi
